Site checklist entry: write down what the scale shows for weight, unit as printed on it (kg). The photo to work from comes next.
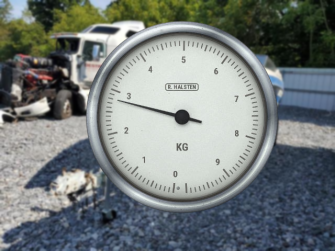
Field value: 2.8 kg
